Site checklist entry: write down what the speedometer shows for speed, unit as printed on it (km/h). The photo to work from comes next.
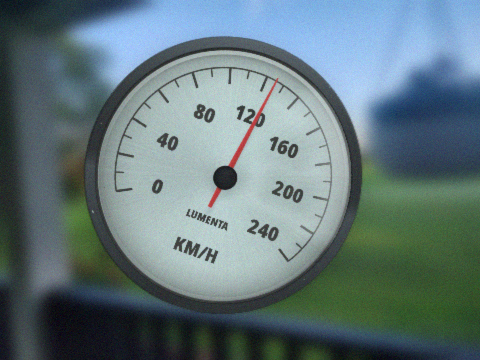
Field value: 125 km/h
